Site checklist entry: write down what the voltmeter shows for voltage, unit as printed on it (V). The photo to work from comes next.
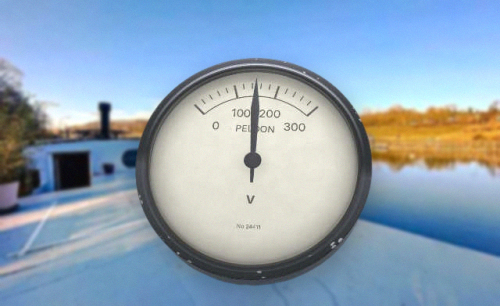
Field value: 150 V
